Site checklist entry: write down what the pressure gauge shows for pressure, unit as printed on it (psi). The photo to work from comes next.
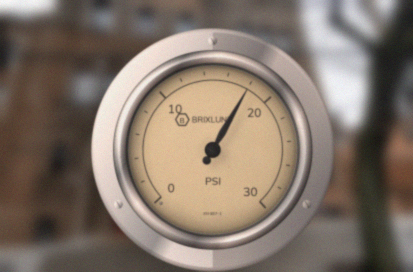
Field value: 18 psi
